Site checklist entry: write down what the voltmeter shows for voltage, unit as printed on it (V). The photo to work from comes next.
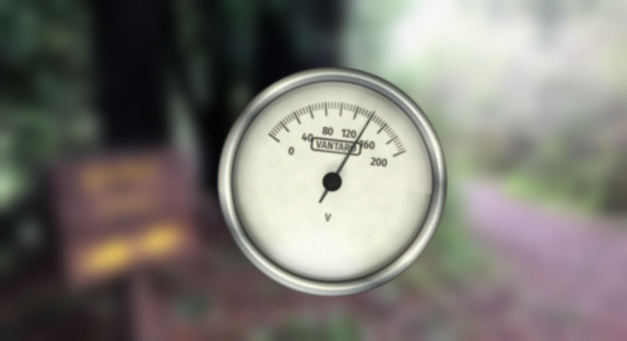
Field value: 140 V
